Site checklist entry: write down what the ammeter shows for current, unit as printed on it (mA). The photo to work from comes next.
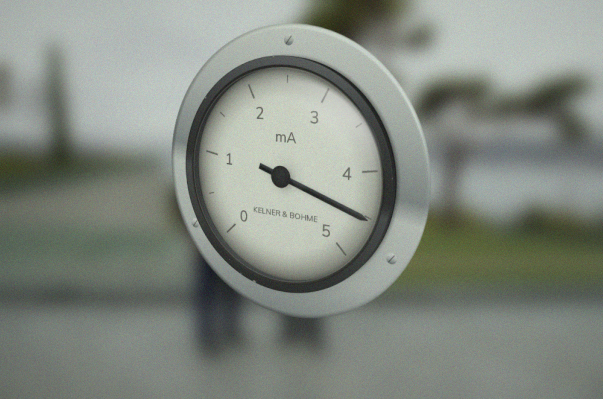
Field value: 4.5 mA
